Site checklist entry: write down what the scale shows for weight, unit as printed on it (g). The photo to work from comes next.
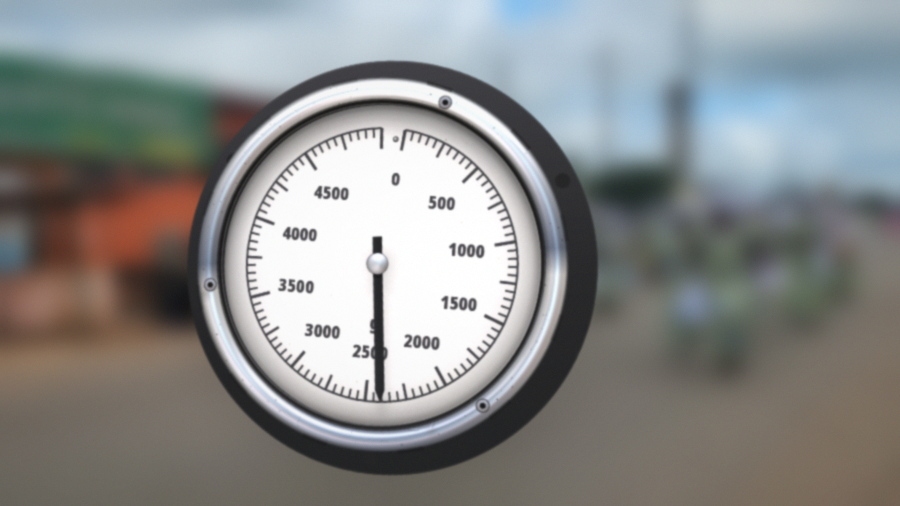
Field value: 2400 g
